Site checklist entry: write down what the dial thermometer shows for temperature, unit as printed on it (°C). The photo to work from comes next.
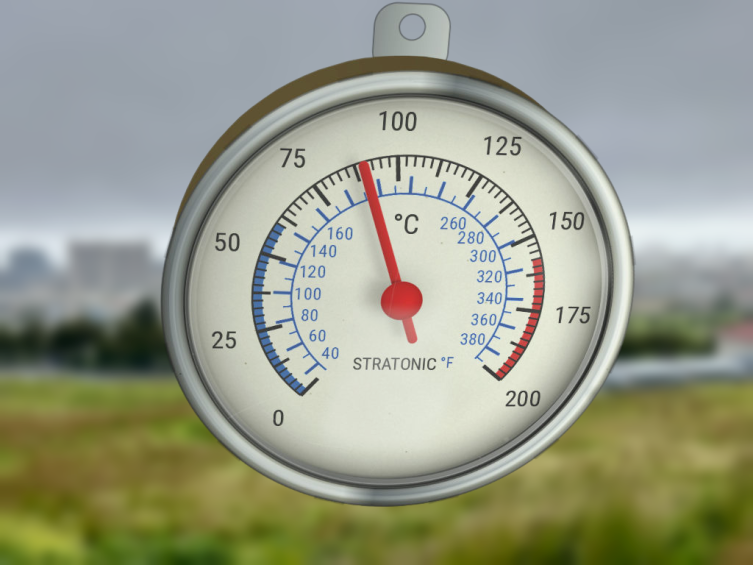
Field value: 90 °C
